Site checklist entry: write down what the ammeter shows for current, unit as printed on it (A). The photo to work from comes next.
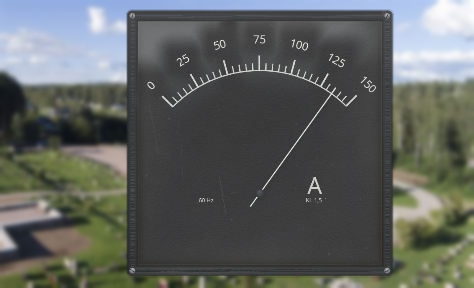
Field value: 135 A
